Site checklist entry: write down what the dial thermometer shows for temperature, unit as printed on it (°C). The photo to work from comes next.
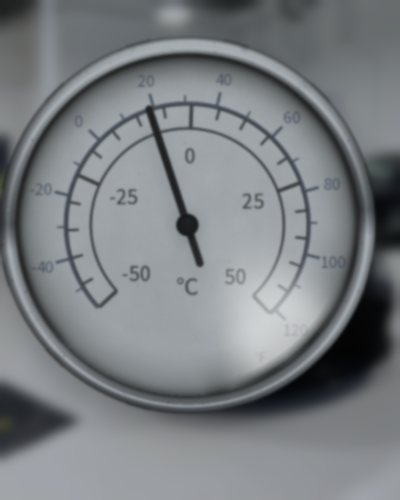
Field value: -7.5 °C
